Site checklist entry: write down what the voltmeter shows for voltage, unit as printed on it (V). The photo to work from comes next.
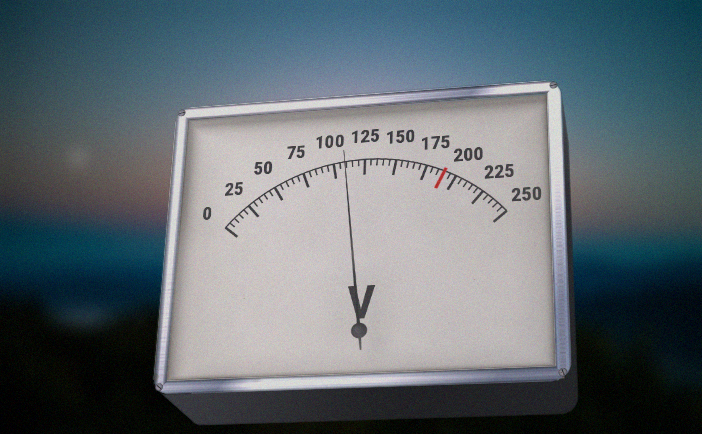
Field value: 110 V
